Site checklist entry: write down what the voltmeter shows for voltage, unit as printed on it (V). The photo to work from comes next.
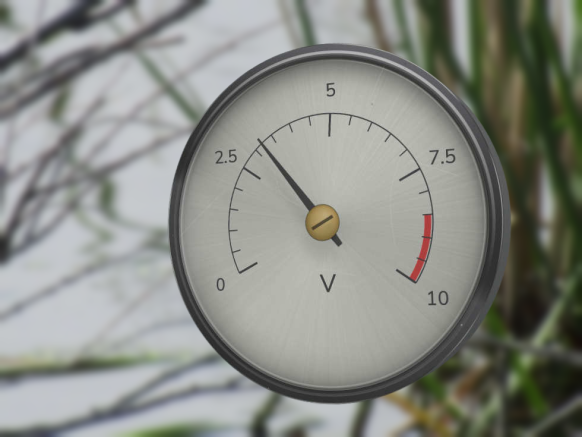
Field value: 3.25 V
